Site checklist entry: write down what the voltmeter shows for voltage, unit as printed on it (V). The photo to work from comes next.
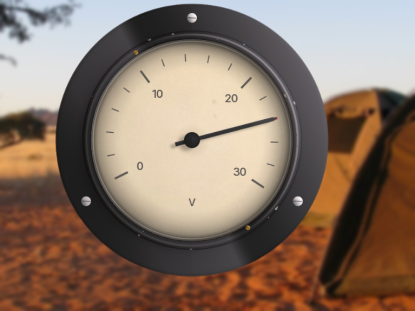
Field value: 24 V
